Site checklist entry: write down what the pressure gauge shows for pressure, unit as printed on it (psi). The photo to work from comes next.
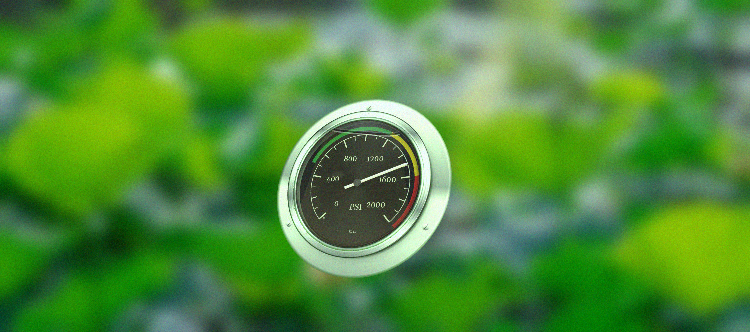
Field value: 1500 psi
